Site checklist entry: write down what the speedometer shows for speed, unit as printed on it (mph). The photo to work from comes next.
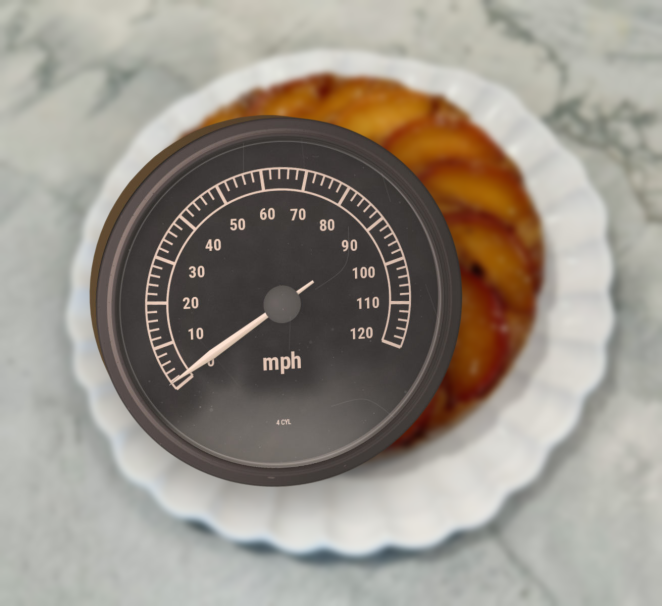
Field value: 2 mph
